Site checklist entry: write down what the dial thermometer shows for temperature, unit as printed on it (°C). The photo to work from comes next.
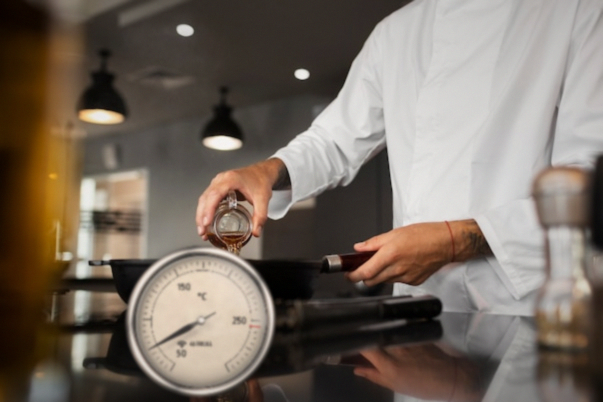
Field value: 75 °C
